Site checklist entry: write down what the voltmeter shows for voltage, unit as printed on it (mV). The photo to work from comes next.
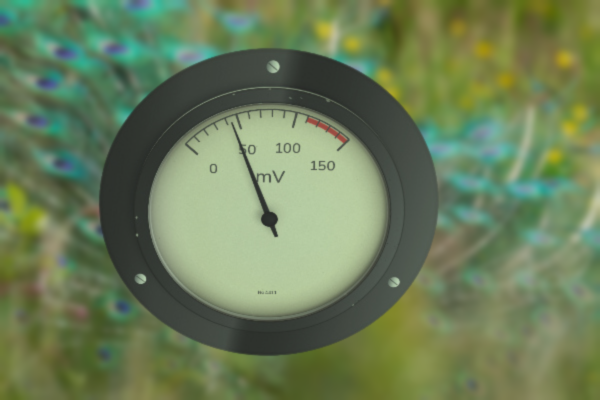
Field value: 45 mV
